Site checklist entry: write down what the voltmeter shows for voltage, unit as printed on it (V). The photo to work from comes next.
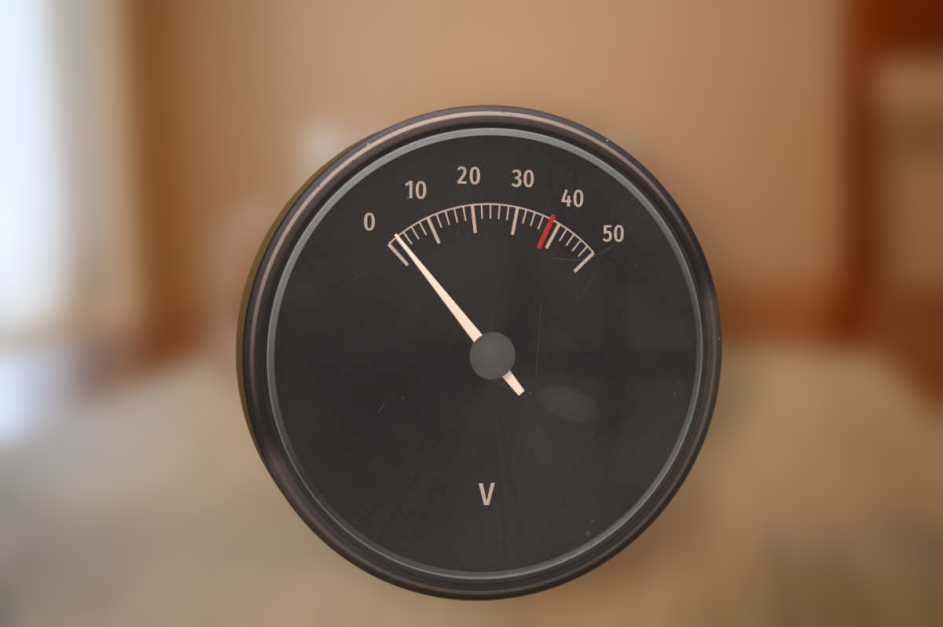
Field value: 2 V
